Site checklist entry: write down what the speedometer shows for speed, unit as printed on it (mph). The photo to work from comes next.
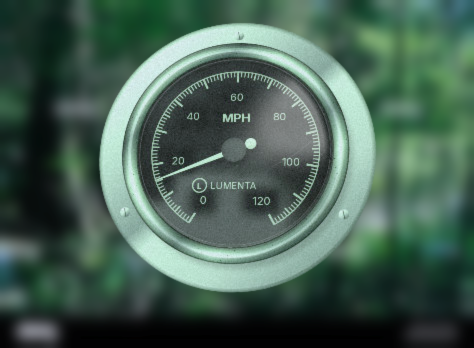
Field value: 15 mph
